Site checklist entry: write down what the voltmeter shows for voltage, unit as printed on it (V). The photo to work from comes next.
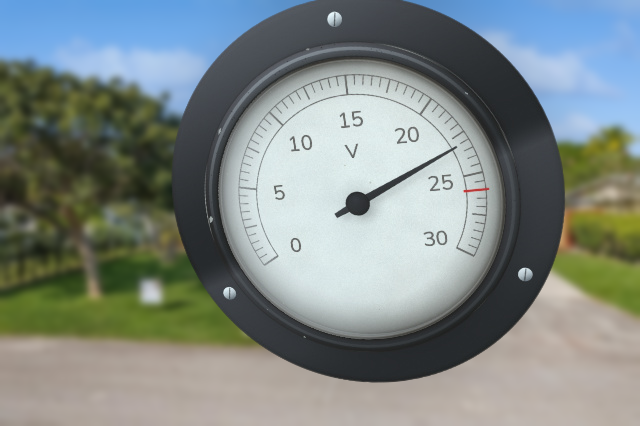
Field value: 23 V
